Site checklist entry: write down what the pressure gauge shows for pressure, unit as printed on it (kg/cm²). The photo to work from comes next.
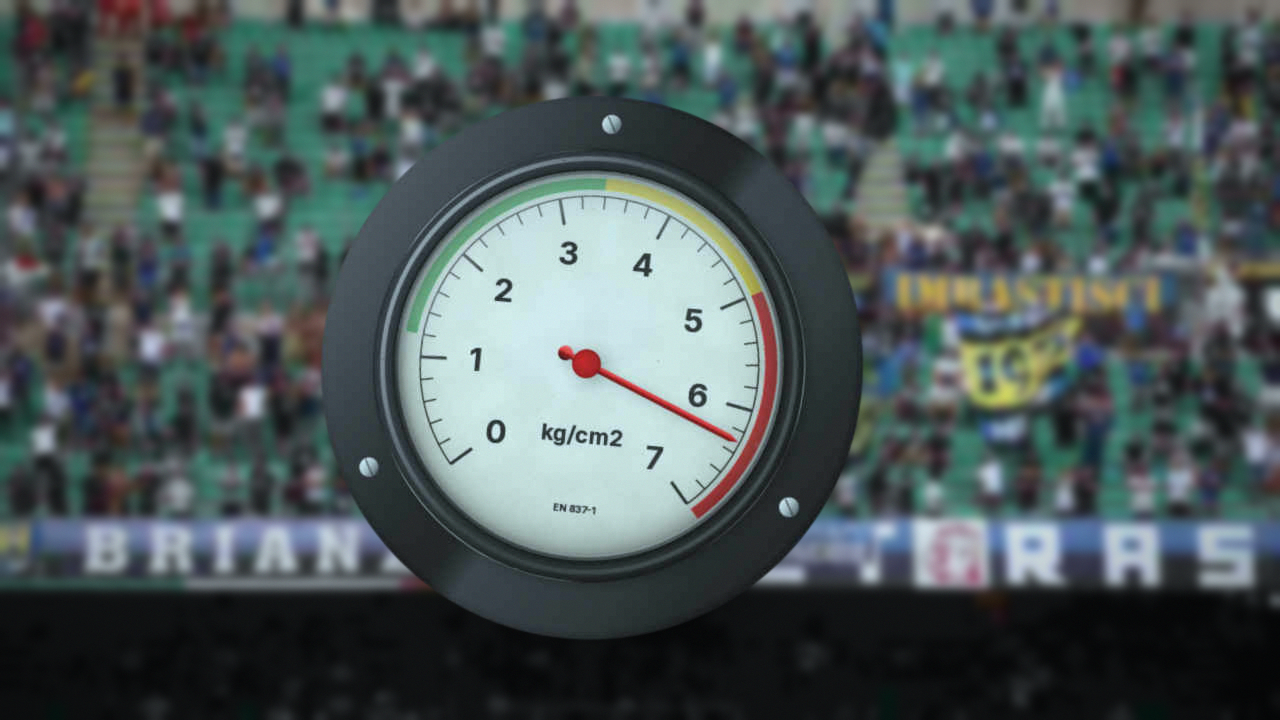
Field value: 6.3 kg/cm²
